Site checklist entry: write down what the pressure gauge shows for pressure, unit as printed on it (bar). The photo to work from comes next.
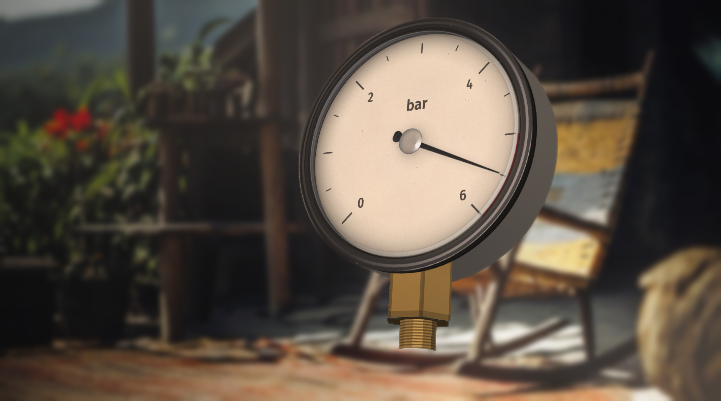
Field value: 5.5 bar
